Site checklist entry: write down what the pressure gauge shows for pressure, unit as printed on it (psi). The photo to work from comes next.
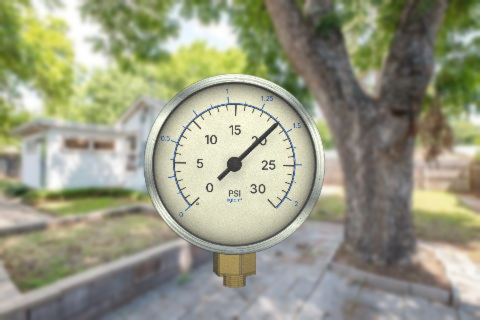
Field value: 20 psi
